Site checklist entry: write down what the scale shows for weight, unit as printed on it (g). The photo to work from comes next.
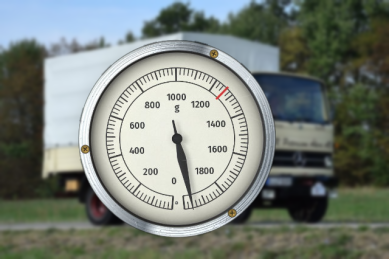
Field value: 1960 g
